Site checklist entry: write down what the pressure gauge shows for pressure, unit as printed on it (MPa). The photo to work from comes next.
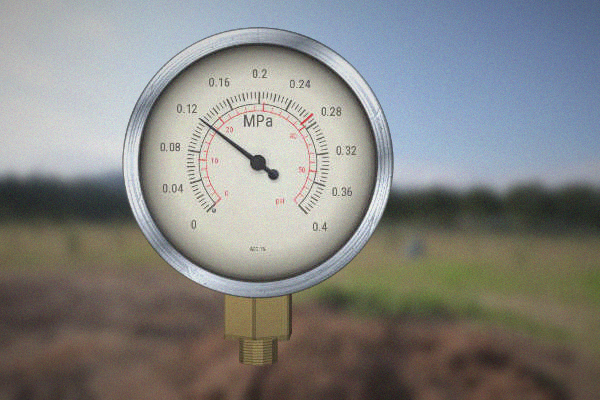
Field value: 0.12 MPa
